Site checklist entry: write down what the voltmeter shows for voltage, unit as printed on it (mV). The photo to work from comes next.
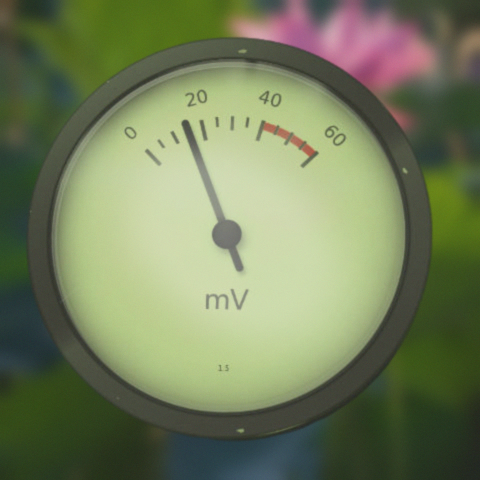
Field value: 15 mV
